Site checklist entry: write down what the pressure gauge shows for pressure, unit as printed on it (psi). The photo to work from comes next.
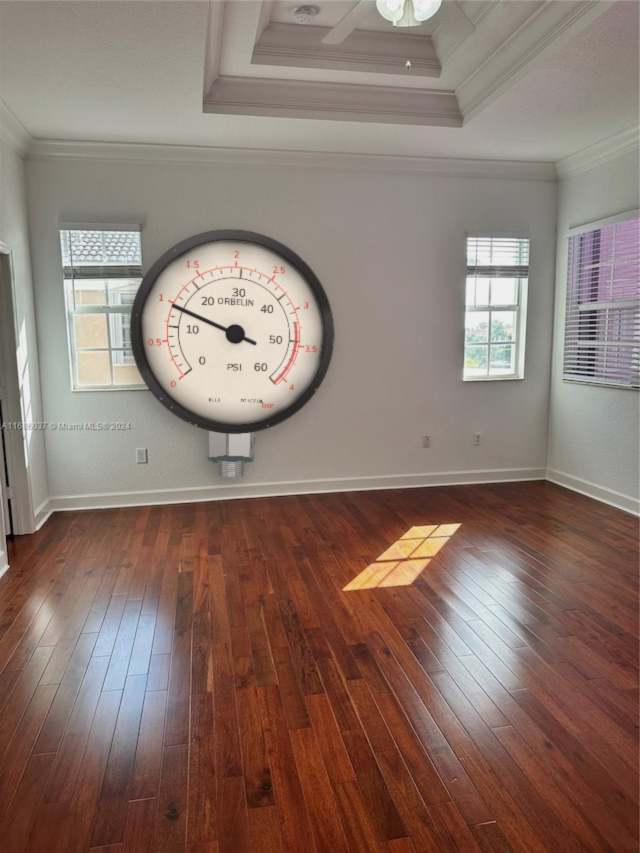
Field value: 14 psi
